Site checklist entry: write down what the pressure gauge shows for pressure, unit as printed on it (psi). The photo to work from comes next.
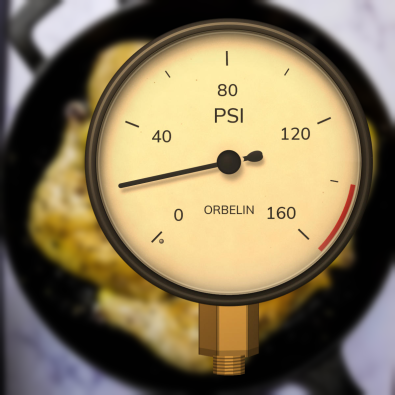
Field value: 20 psi
